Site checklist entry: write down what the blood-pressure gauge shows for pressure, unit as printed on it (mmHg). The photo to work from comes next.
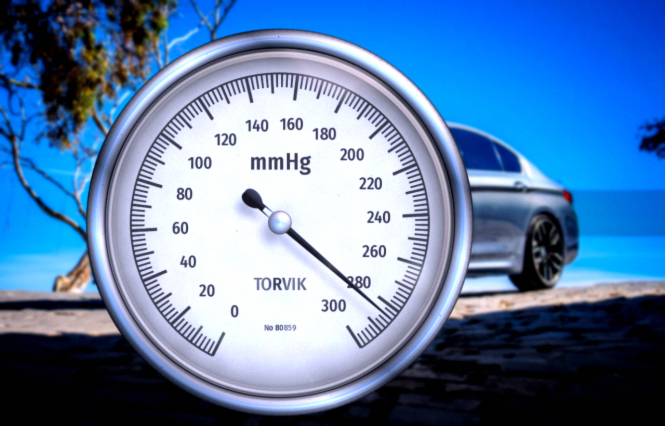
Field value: 284 mmHg
